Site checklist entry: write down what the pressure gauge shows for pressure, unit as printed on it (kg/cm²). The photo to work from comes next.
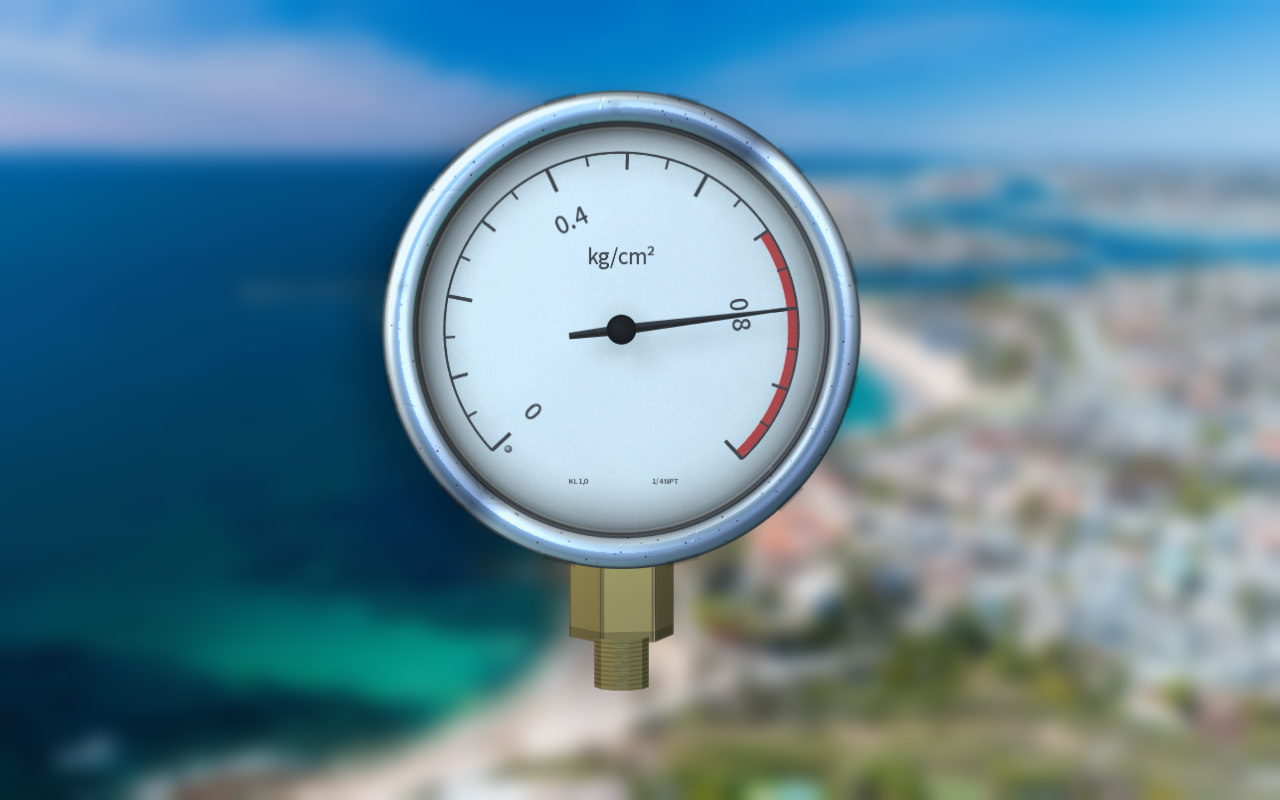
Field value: 0.8 kg/cm²
